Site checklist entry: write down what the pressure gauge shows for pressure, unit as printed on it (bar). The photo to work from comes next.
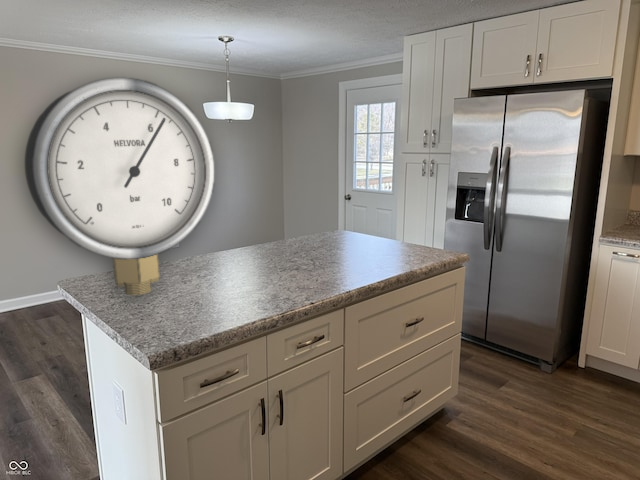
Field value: 6.25 bar
